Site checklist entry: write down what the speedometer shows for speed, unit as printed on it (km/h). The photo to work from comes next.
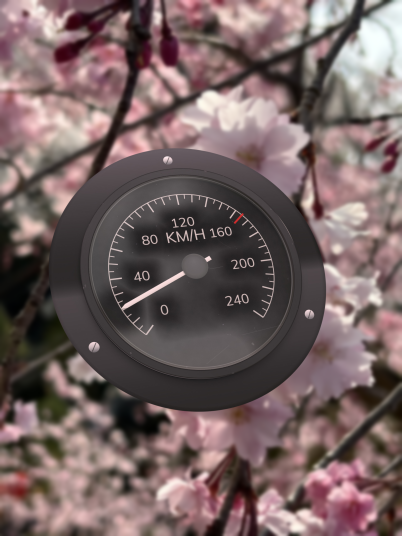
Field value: 20 km/h
